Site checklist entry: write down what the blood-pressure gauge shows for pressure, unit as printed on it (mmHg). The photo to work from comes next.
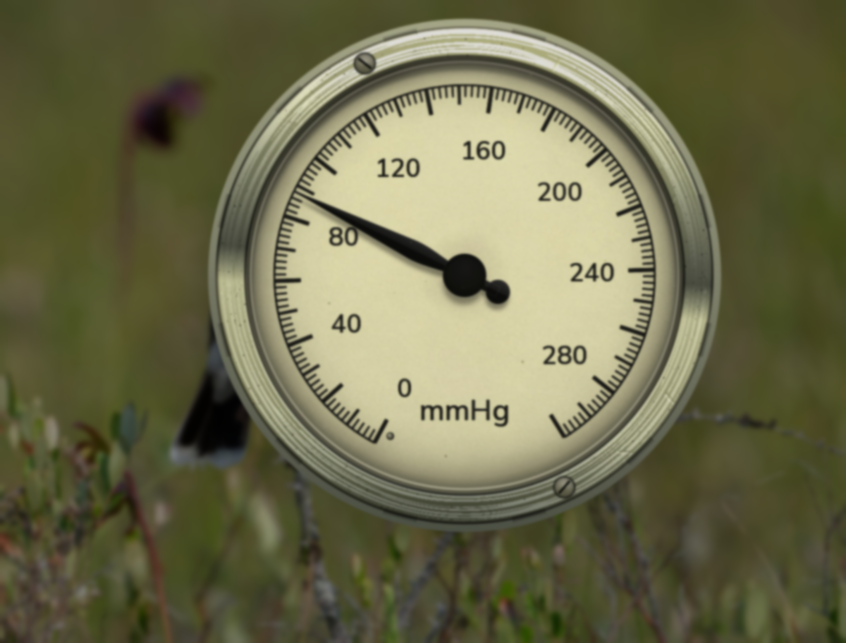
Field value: 88 mmHg
